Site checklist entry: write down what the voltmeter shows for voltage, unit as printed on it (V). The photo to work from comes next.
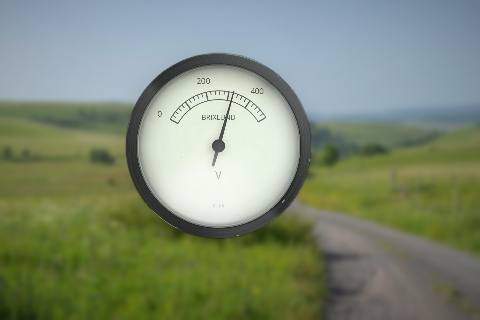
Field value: 320 V
